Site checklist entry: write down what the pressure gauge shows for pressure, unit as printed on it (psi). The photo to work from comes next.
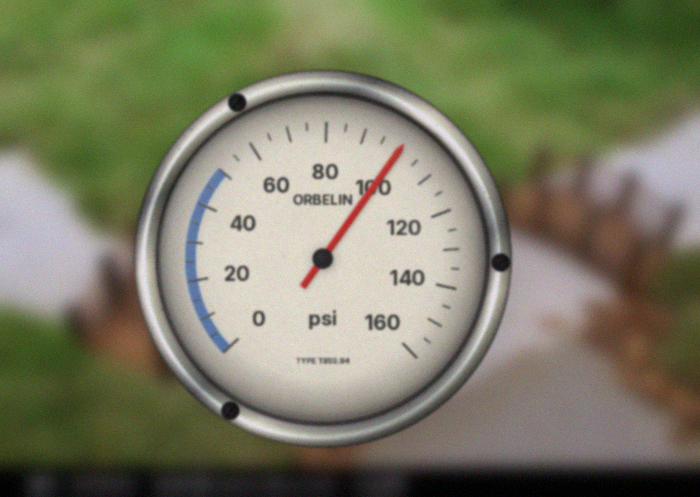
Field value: 100 psi
